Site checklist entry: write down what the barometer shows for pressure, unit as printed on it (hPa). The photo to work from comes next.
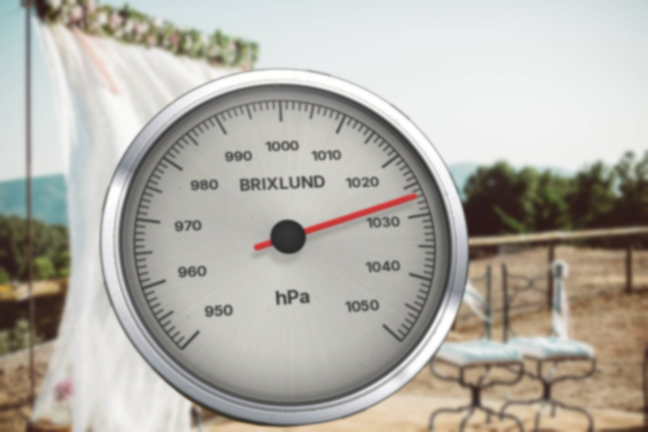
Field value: 1027 hPa
